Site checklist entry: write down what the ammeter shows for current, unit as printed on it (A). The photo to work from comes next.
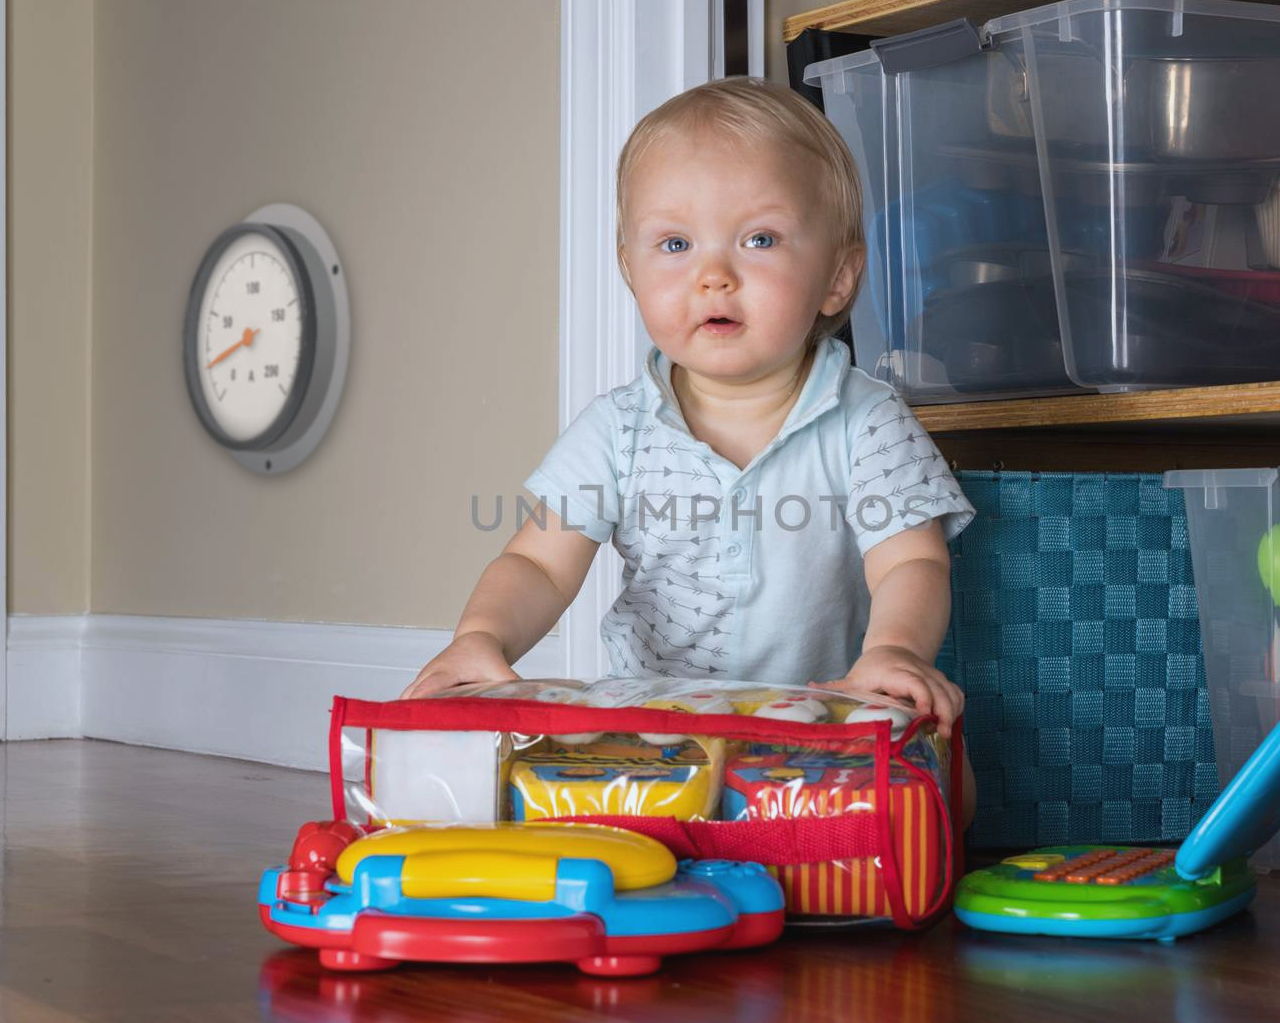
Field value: 20 A
